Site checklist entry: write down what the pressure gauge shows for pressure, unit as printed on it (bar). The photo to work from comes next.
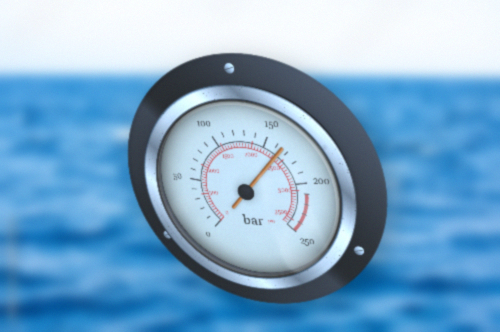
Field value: 165 bar
